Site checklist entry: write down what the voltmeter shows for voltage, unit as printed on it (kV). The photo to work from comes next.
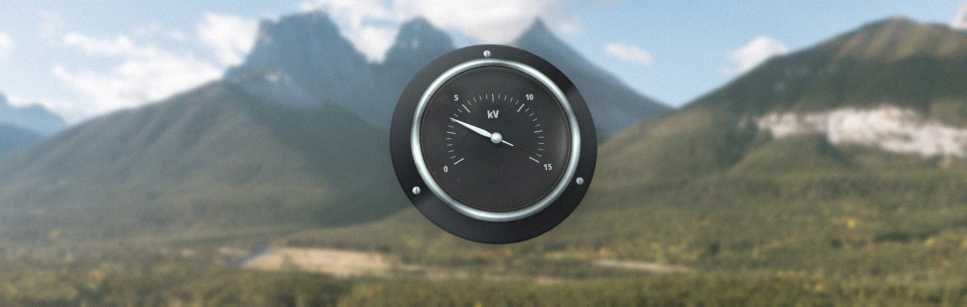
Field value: 3.5 kV
